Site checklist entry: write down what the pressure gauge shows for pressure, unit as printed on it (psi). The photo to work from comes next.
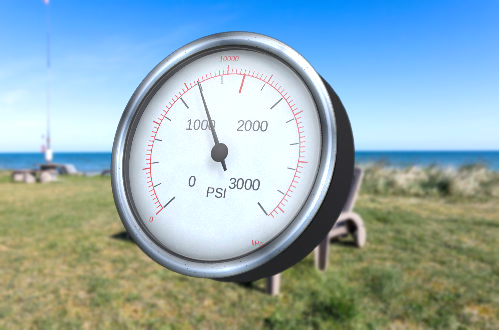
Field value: 1200 psi
